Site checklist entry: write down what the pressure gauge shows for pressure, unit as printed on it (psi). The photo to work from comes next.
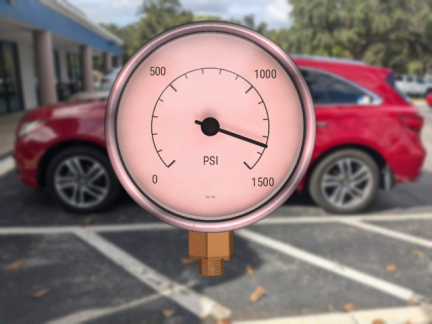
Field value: 1350 psi
